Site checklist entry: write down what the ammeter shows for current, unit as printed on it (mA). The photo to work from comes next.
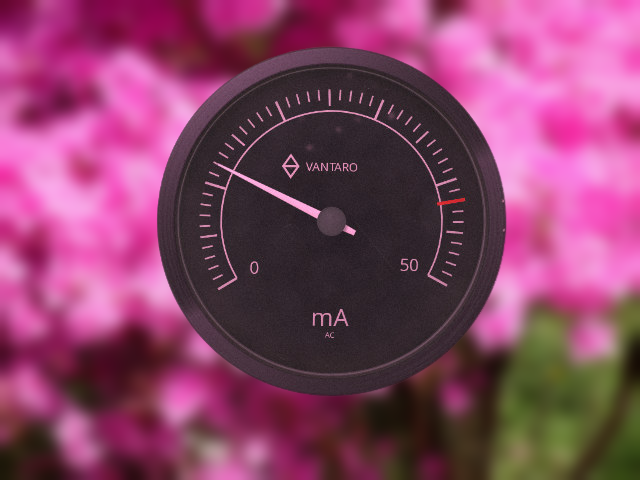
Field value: 12 mA
